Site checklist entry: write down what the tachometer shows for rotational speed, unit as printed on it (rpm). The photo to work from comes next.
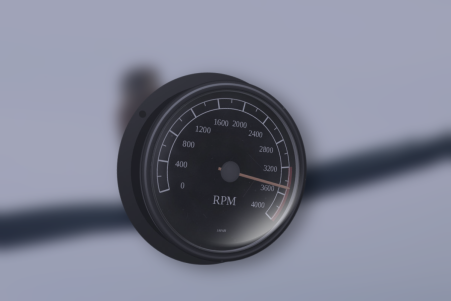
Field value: 3500 rpm
